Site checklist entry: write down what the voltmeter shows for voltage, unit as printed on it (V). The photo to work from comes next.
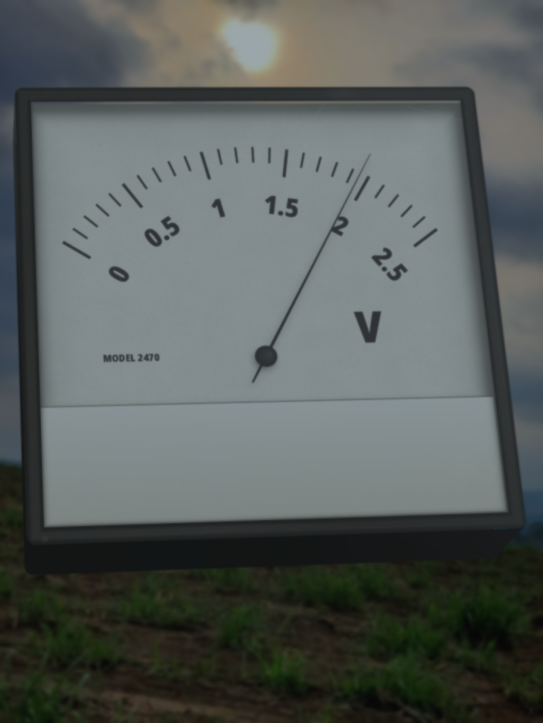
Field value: 1.95 V
